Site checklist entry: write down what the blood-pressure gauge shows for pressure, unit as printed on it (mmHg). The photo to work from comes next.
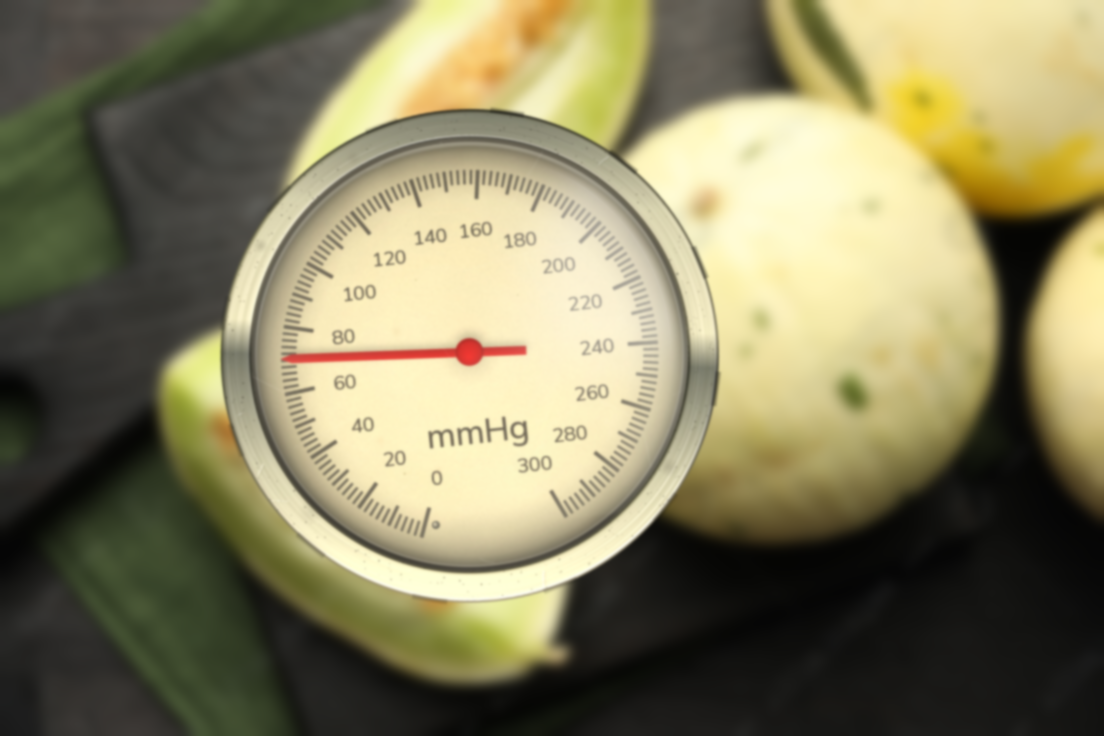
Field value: 70 mmHg
